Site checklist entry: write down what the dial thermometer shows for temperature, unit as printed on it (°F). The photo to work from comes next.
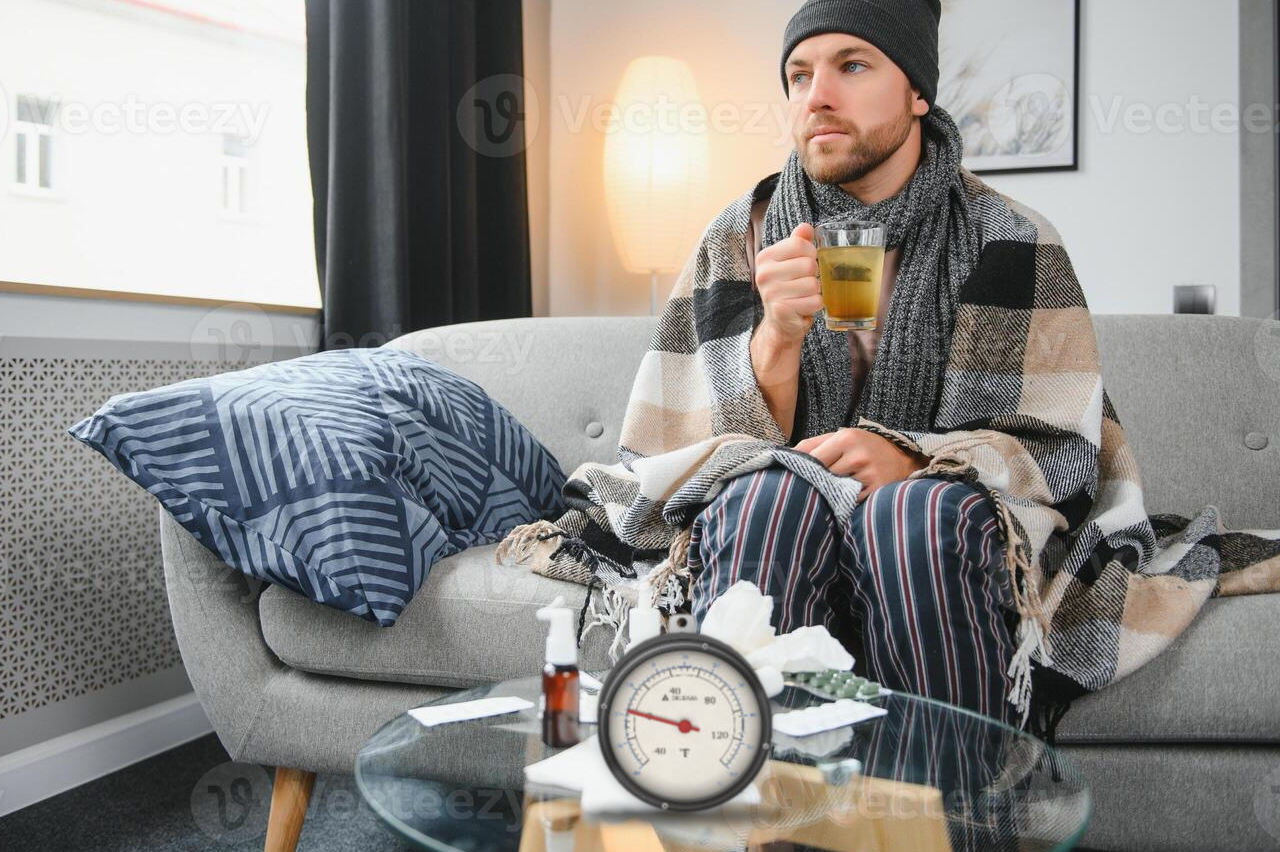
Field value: 0 °F
